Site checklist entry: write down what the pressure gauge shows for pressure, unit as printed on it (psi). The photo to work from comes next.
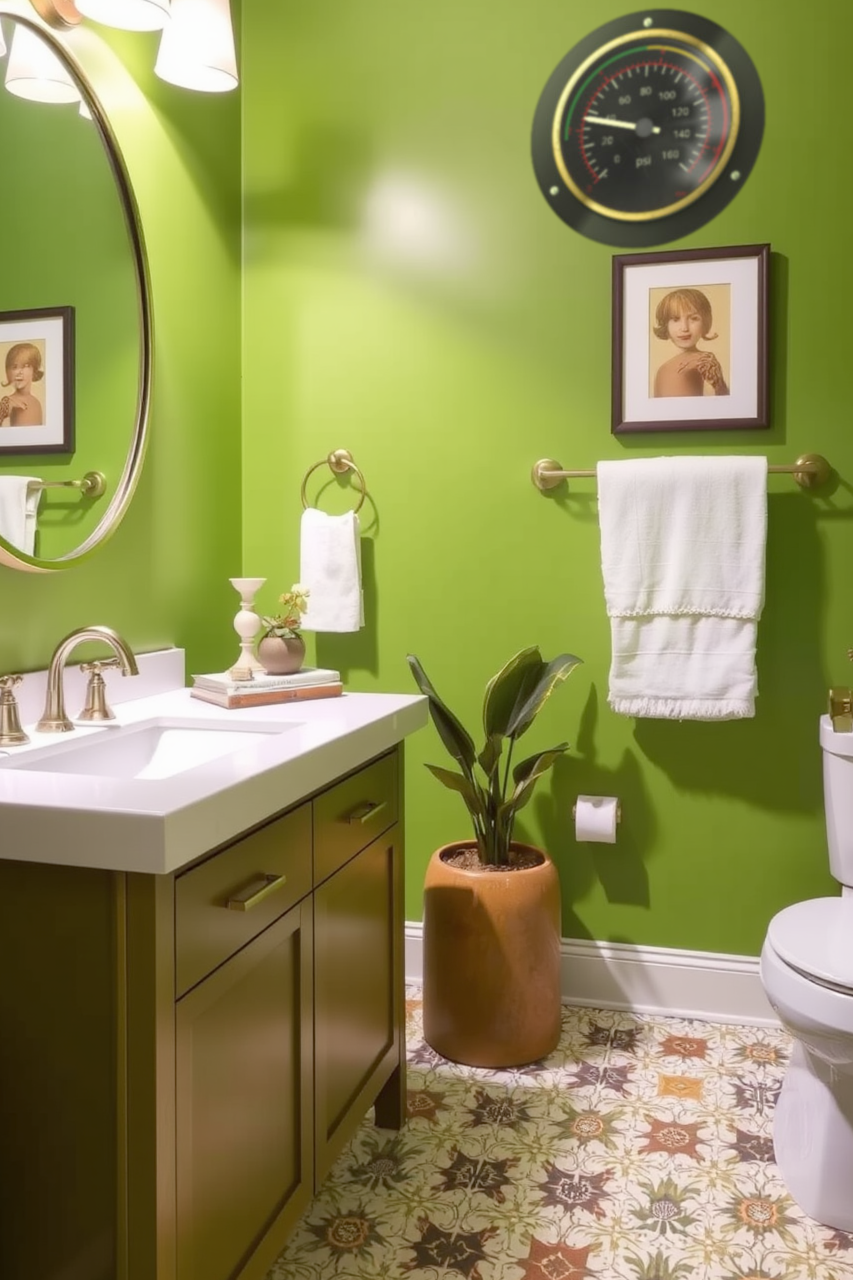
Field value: 35 psi
